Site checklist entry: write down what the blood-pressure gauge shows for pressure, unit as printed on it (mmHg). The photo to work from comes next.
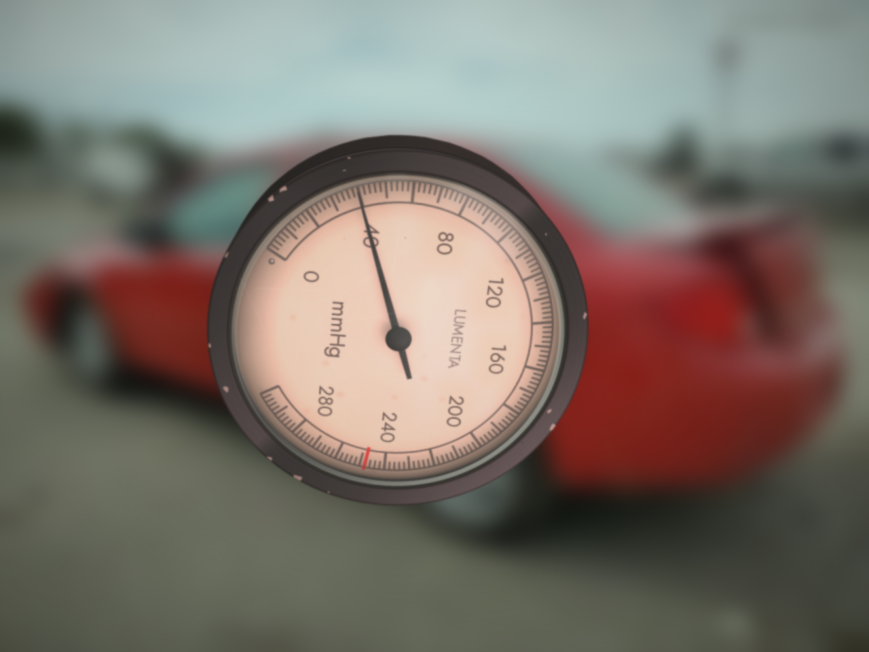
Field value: 40 mmHg
